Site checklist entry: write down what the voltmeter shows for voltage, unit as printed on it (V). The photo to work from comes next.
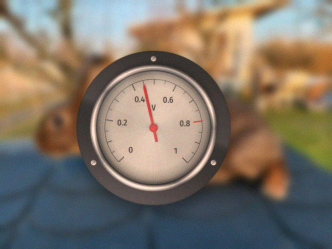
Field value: 0.45 V
